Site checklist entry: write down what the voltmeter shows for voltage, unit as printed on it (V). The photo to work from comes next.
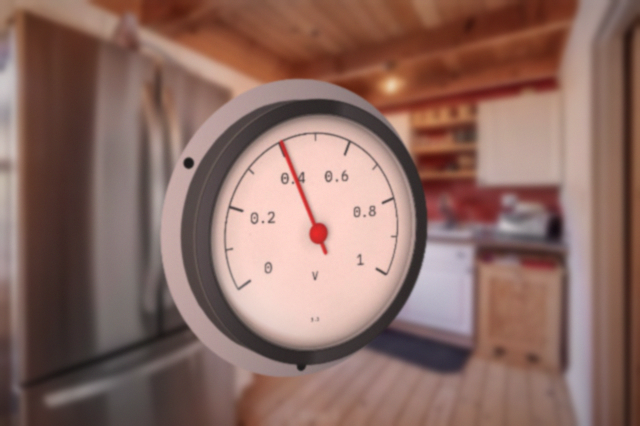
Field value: 0.4 V
